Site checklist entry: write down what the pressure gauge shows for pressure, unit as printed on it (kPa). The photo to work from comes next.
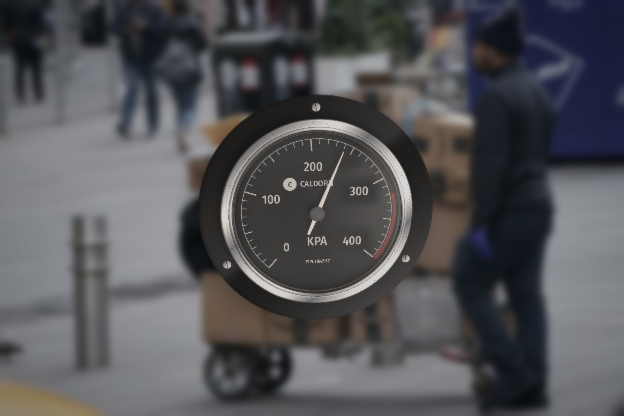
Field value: 240 kPa
